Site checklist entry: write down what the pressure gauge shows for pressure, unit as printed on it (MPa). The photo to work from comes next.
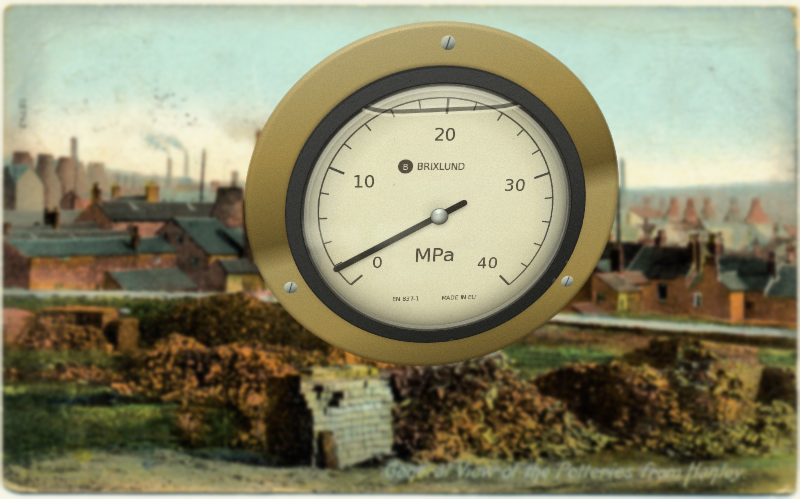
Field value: 2 MPa
